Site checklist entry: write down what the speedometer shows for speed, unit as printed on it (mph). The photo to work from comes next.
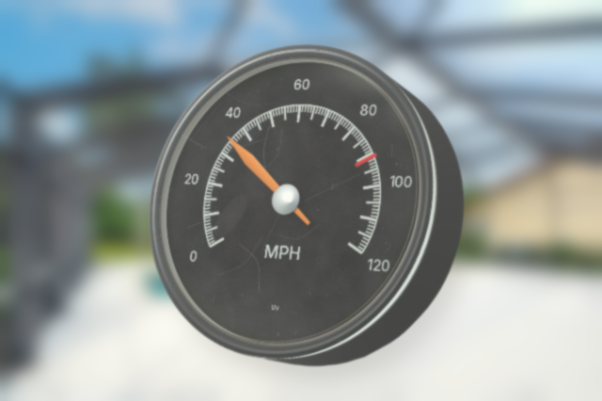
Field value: 35 mph
